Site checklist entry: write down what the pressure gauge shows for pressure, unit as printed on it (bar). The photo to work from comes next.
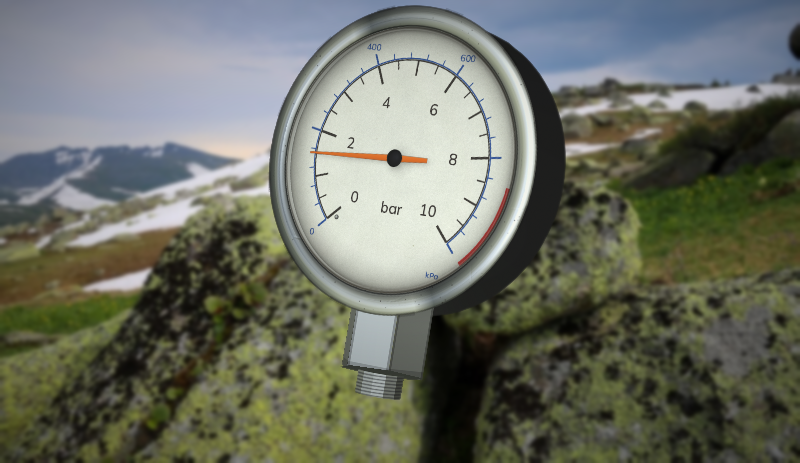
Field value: 1.5 bar
